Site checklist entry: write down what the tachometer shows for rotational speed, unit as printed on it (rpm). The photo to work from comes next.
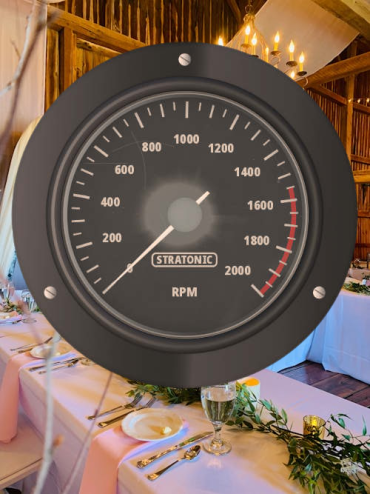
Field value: 0 rpm
